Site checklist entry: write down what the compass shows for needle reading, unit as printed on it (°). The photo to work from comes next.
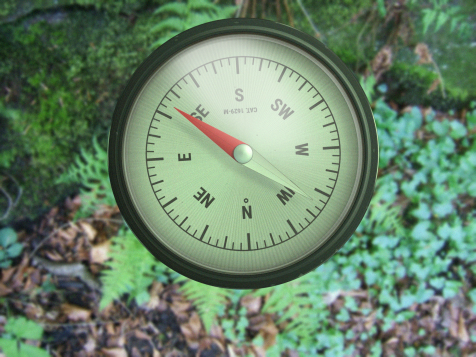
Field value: 127.5 °
